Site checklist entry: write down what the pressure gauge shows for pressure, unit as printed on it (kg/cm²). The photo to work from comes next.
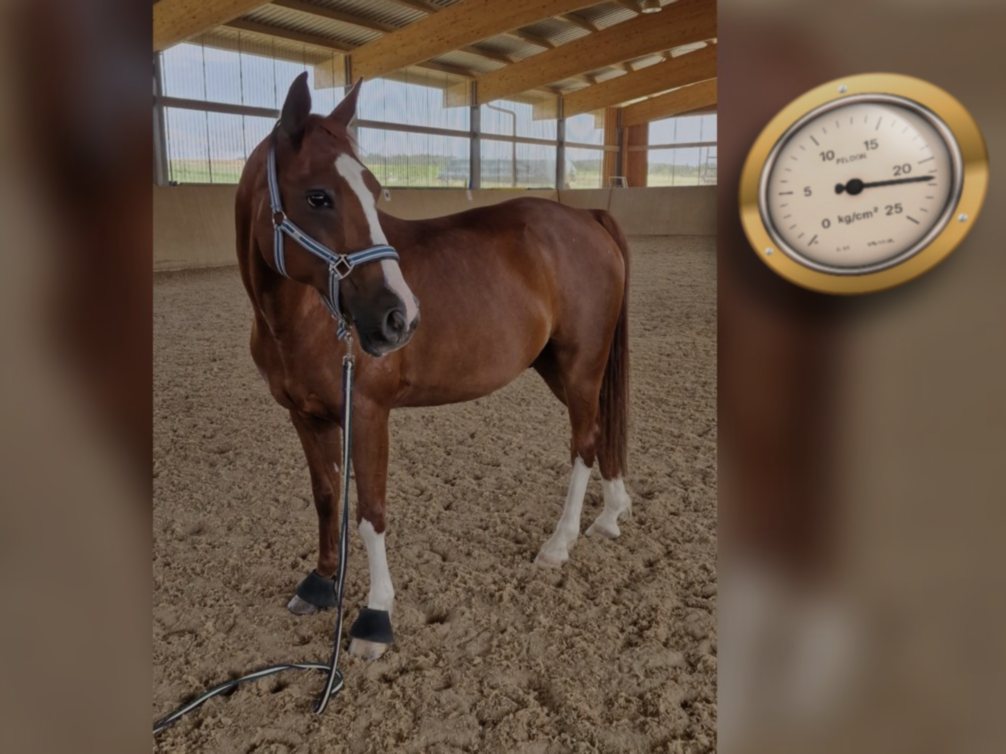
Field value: 21.5 kg/cm²
